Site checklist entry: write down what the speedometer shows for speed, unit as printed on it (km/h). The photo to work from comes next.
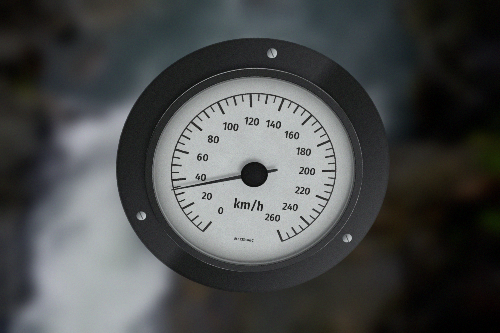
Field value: 35 km/h
